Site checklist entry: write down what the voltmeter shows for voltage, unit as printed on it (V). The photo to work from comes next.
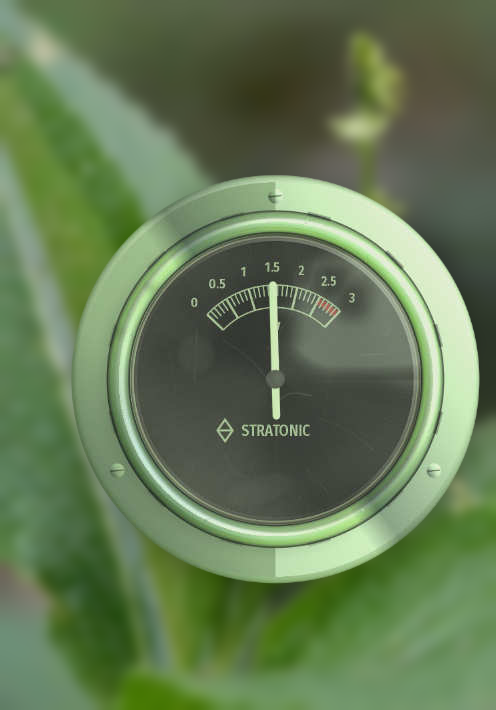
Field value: 1.5 V
